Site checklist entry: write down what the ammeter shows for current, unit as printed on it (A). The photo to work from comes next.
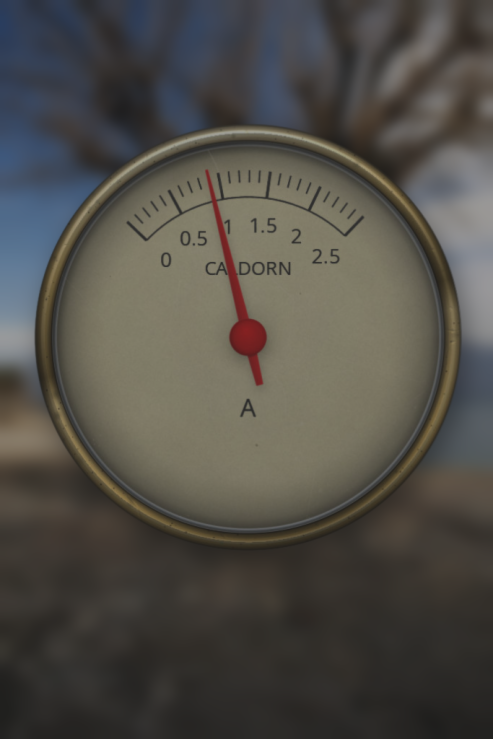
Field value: 0.9 A
